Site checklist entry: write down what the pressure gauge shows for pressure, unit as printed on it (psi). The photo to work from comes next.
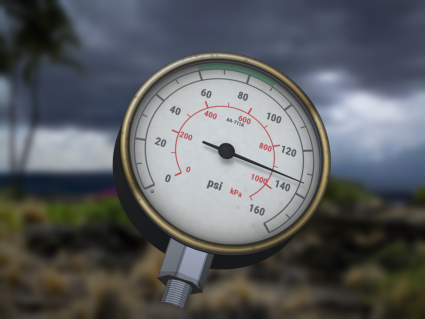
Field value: 135 psi
